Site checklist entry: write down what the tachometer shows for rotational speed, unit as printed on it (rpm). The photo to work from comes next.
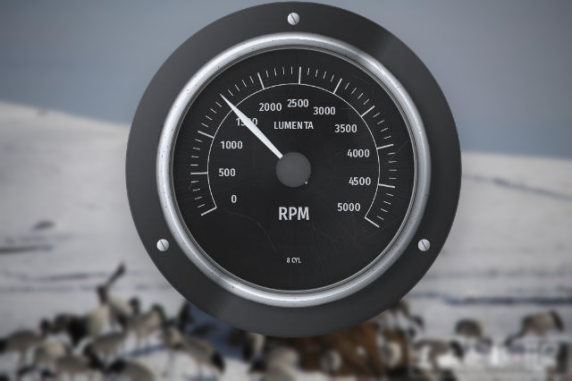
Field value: 1500 rpm
